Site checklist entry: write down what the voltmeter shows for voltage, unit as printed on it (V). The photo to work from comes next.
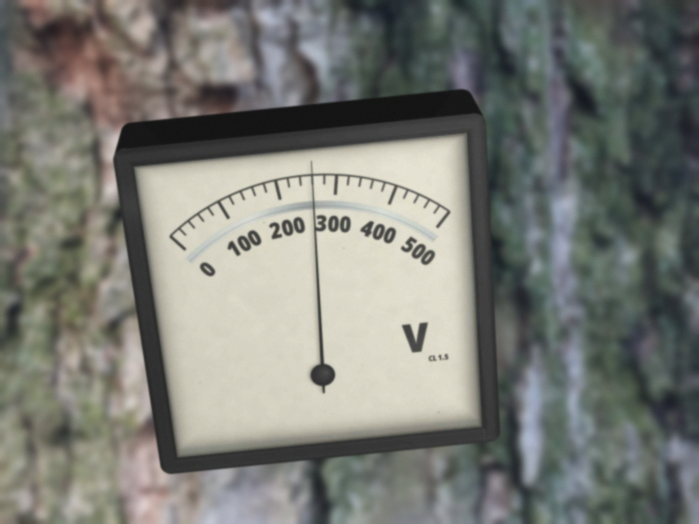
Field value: 260 V
